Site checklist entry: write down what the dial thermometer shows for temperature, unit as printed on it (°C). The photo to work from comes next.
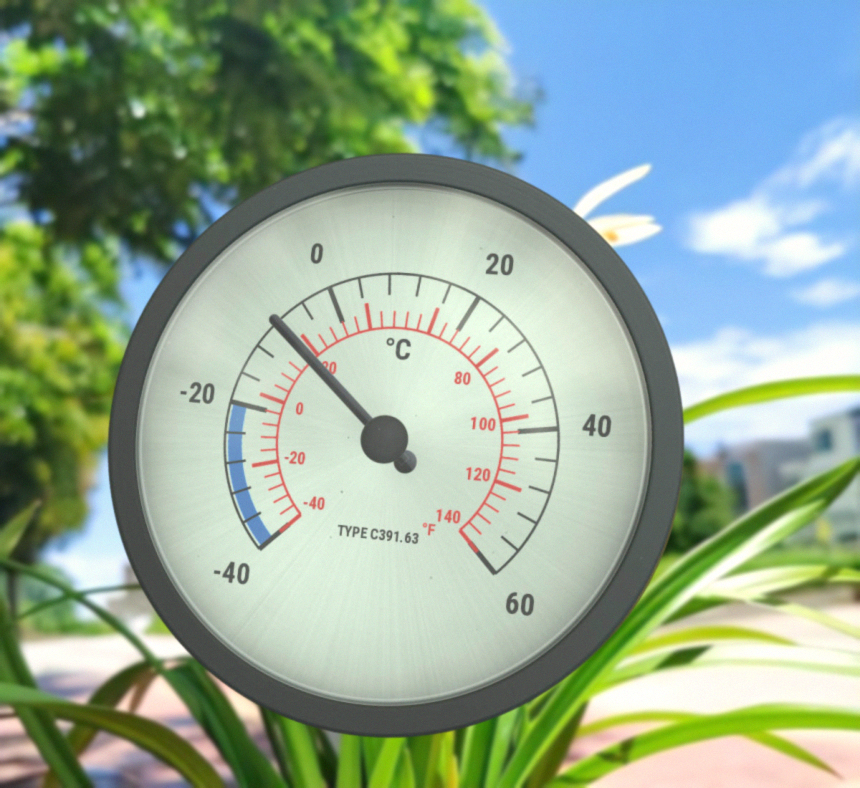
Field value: -8 °C
